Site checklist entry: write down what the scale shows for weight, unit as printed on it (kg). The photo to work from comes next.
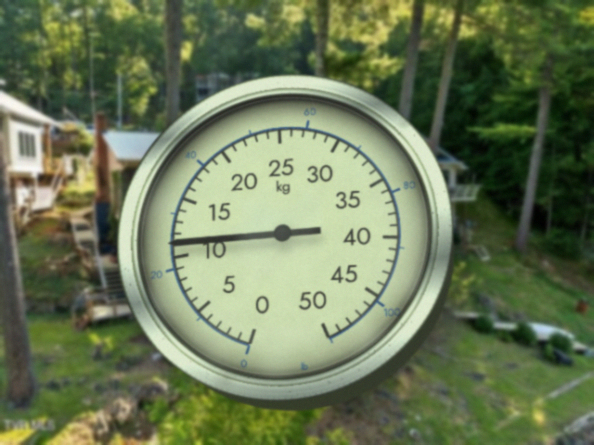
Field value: 11 kg
